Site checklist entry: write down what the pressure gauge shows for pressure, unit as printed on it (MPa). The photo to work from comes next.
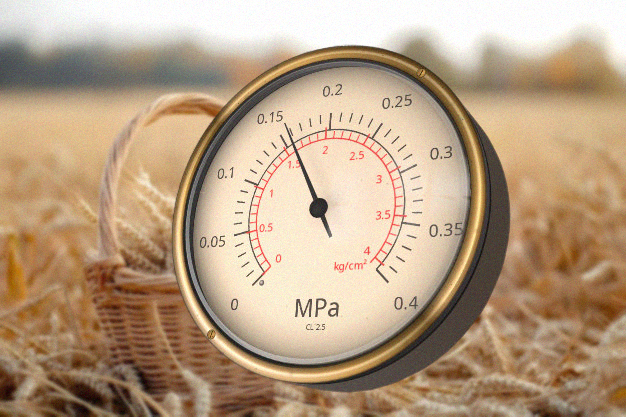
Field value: 0.16 MPa
